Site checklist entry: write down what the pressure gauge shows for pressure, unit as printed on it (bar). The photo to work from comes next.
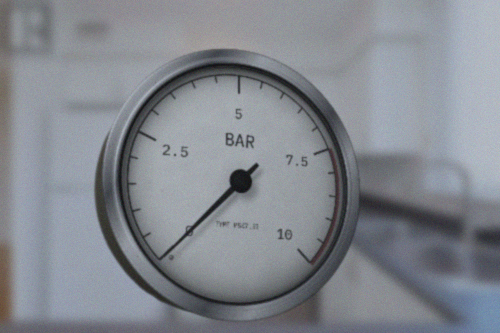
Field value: 0 bar
